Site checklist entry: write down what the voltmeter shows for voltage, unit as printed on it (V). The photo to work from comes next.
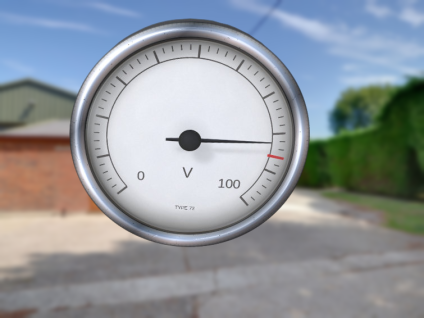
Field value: 82 V
